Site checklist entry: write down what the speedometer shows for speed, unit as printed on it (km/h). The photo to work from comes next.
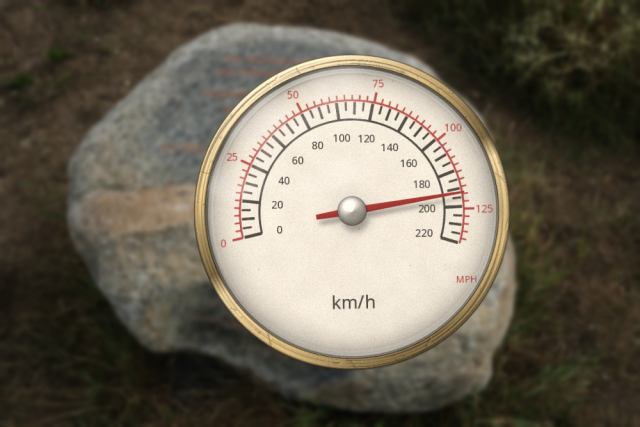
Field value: 192.5 km/h
